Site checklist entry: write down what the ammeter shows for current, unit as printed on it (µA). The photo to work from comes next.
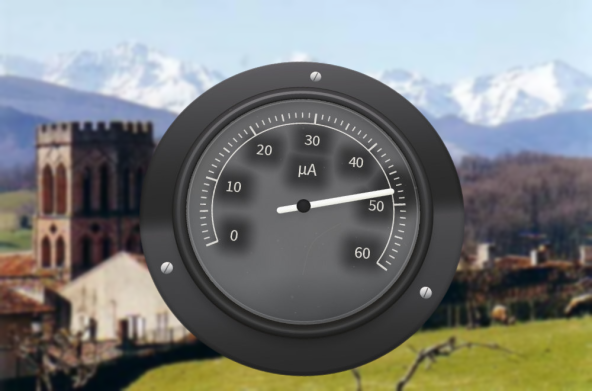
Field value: 48 µA
